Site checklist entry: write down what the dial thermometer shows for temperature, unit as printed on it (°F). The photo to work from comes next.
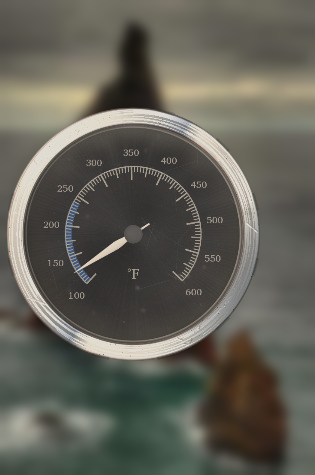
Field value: 125 °F
